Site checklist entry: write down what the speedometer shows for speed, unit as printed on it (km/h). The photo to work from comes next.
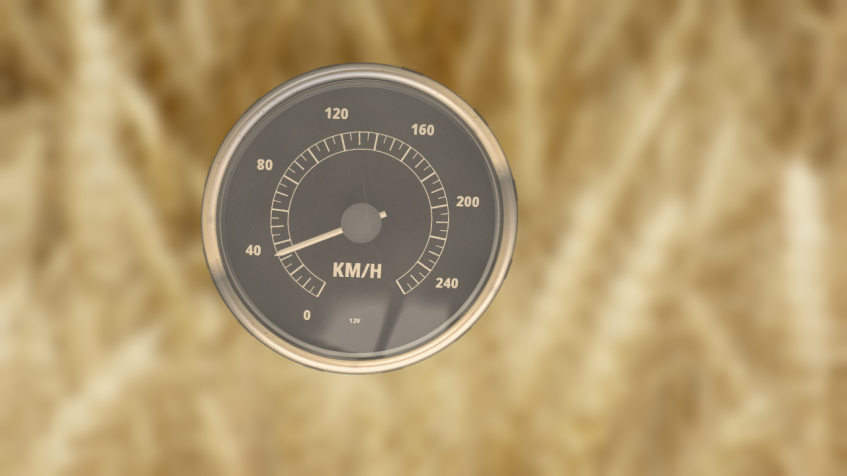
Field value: 35 km/h
